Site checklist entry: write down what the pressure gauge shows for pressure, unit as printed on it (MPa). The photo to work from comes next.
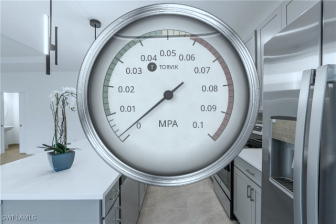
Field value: 0.002 MPa
